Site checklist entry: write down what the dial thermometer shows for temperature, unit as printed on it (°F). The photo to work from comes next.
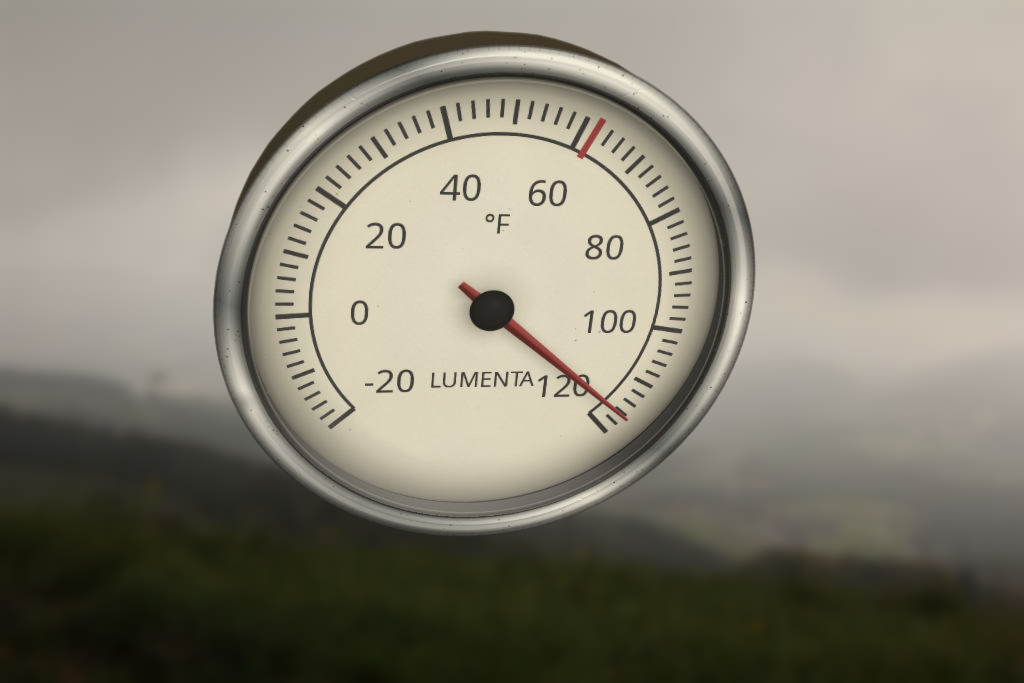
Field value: 116 °F
